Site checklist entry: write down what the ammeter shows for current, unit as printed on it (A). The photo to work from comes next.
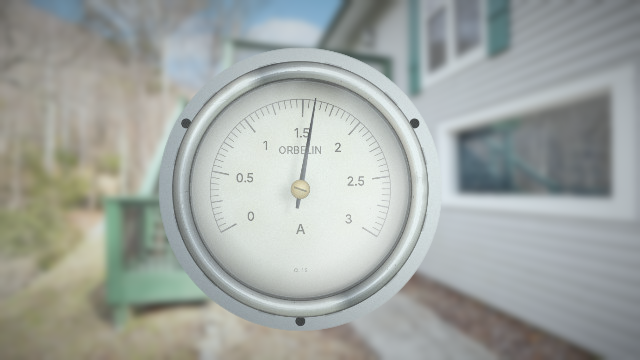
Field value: 1.6 A
